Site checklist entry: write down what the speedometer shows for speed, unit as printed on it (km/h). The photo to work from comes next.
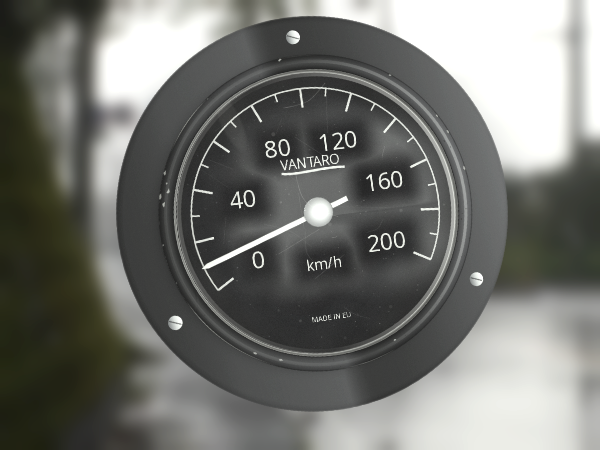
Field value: 10 km/h
